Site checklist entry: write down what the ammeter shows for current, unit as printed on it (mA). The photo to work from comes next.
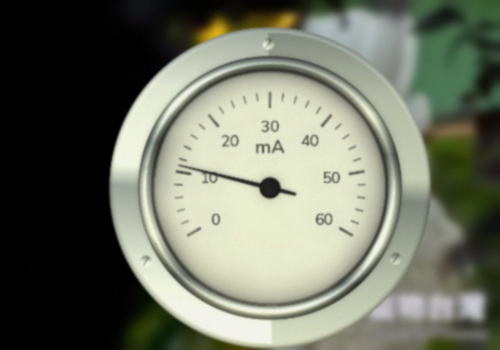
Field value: 11 mA
